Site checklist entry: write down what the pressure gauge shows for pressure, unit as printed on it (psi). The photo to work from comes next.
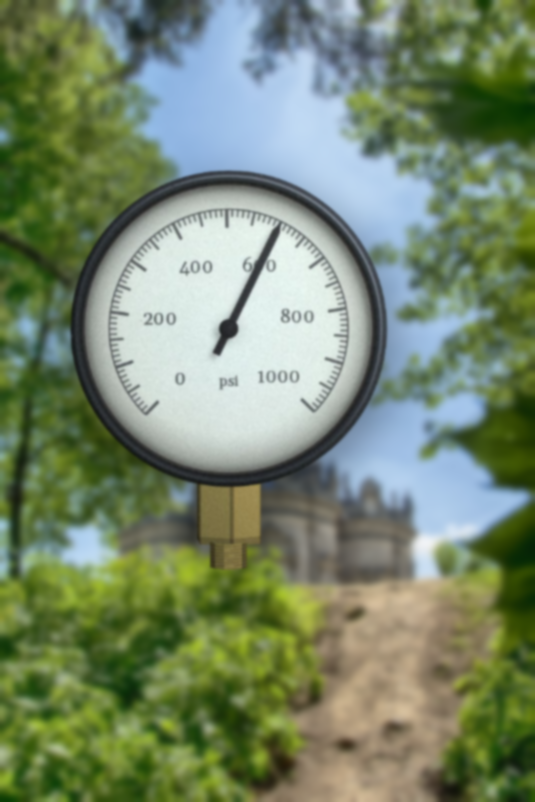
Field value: 600 psi
